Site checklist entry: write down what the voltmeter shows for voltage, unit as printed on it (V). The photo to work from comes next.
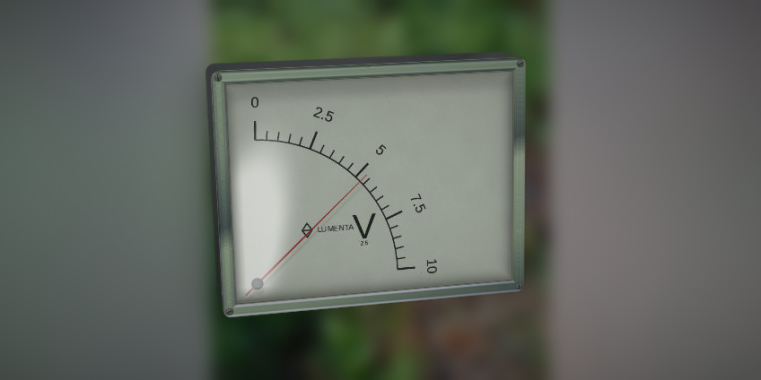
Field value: 5.25 V
